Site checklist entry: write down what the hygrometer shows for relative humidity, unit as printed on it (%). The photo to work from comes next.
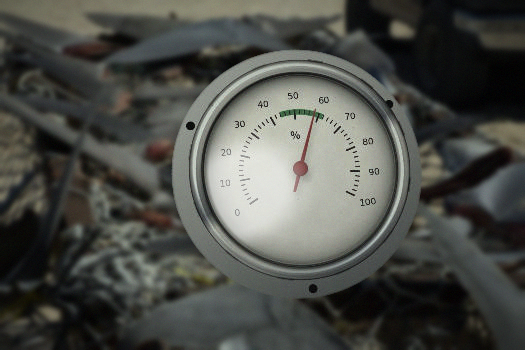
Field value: 58 %
